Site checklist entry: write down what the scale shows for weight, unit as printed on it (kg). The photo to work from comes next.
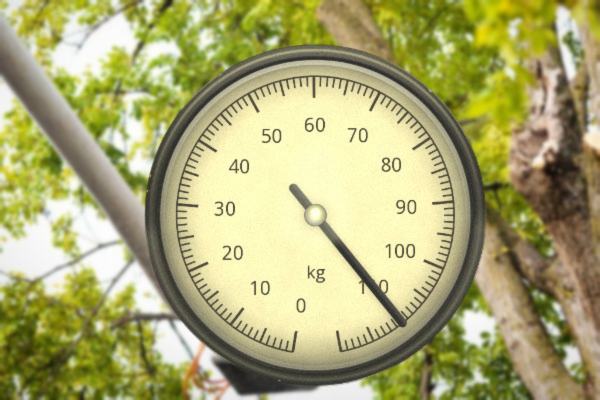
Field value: 110 kg
